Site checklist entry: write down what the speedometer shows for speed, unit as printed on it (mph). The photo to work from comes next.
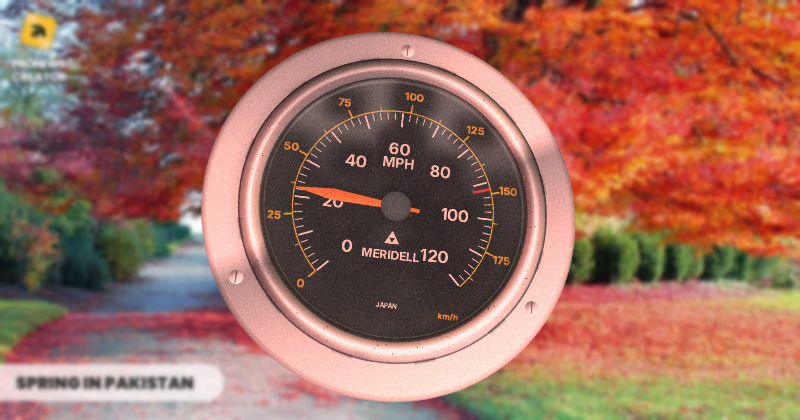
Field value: 22 mph
